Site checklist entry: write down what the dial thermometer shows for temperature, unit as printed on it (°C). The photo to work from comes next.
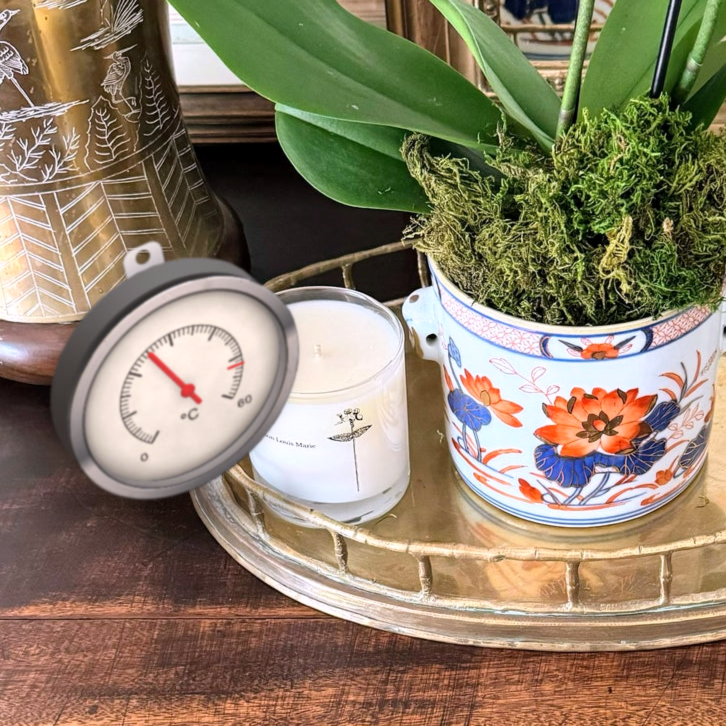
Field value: 25 °C
